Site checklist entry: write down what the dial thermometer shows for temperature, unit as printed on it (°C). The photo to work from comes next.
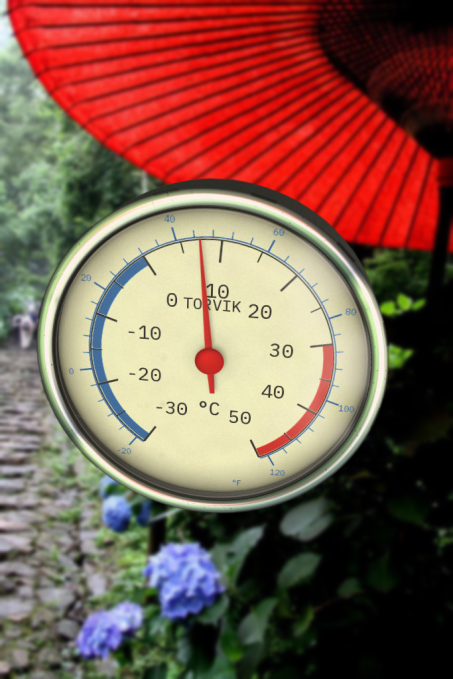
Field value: 7.5 °C
